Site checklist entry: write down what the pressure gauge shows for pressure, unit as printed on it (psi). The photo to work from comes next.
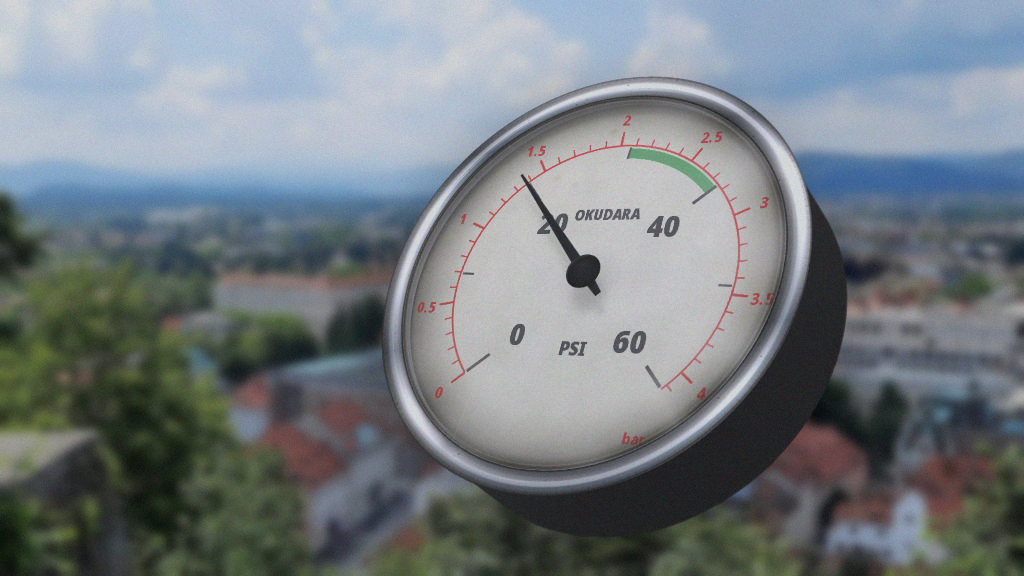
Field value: 20 psi
